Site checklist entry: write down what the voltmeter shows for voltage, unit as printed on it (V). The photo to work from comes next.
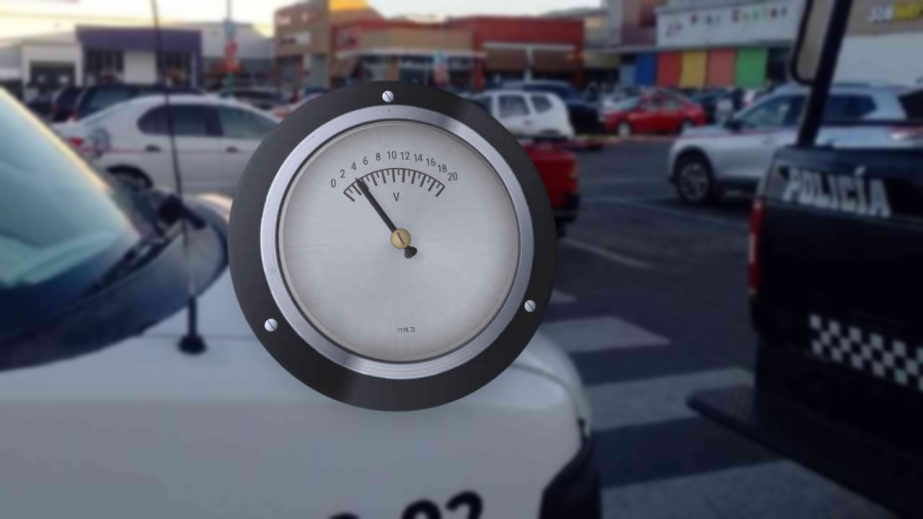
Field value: 3 V
